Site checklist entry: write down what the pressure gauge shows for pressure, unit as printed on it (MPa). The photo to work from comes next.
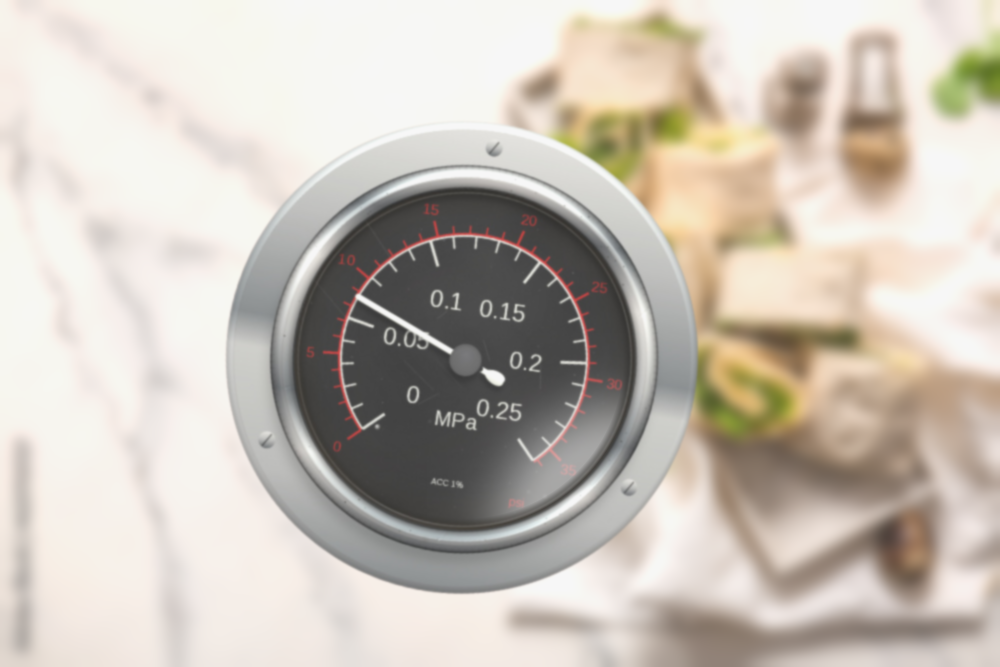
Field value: 0.06 MPa
